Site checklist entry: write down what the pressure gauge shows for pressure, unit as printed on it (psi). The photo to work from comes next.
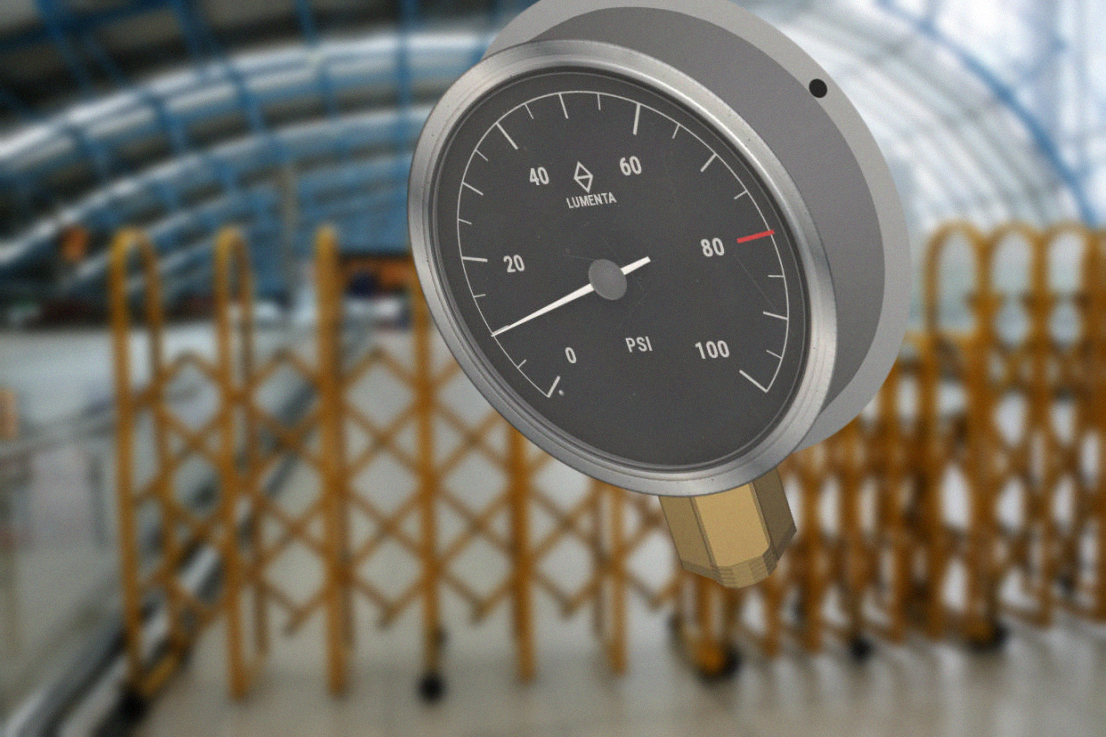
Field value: 10 psi
